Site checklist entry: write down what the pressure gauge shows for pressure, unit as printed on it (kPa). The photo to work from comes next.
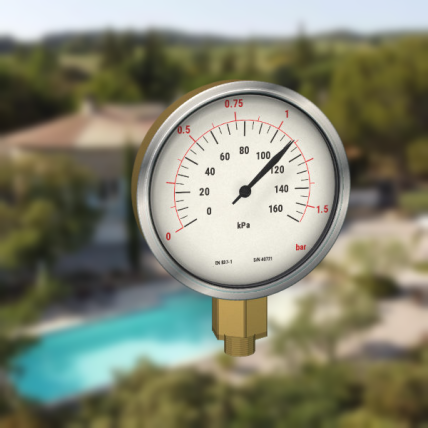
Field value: 110 kPa
